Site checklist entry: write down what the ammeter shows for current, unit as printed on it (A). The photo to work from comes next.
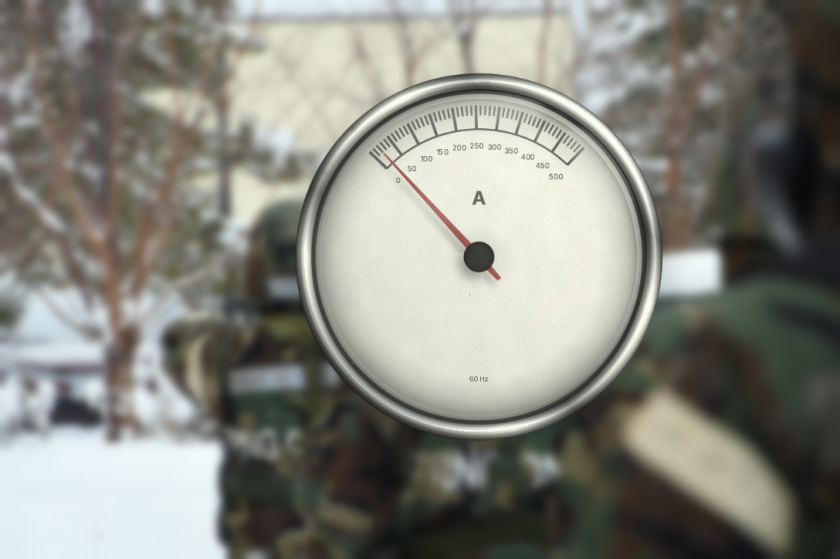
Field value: 20 A
